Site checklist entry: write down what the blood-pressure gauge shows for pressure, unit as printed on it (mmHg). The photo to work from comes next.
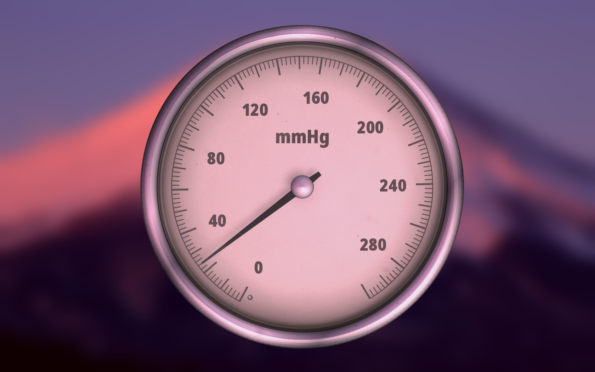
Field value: 24 mmHg
